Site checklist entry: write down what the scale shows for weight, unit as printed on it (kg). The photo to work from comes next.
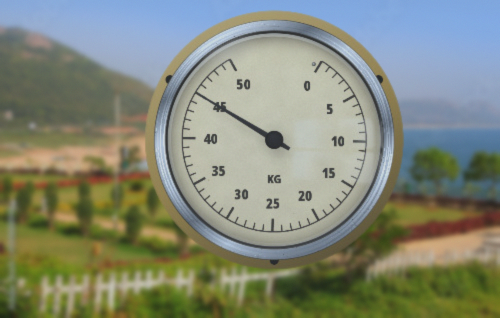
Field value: 45 kg
